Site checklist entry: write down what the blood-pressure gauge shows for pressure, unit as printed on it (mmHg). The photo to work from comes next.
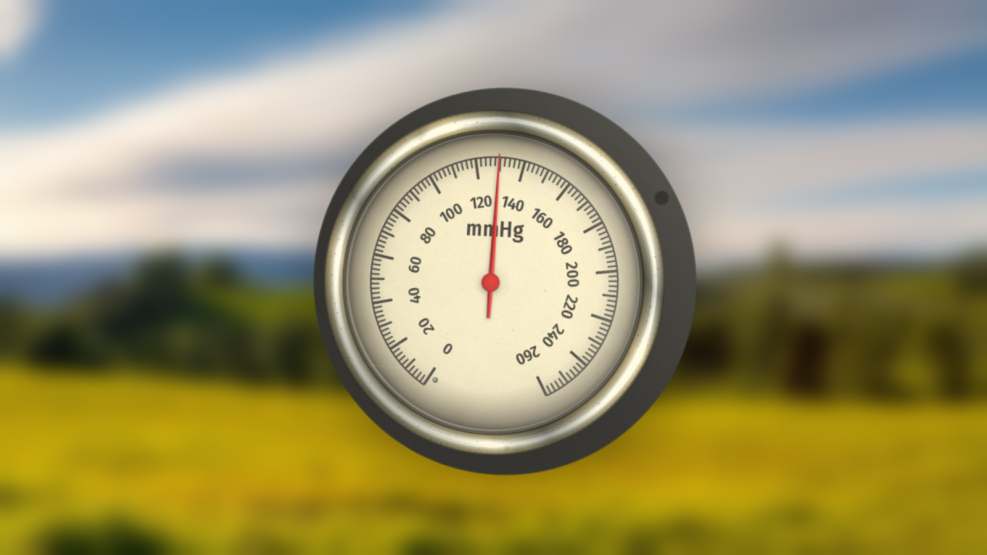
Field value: 130 mmHg
